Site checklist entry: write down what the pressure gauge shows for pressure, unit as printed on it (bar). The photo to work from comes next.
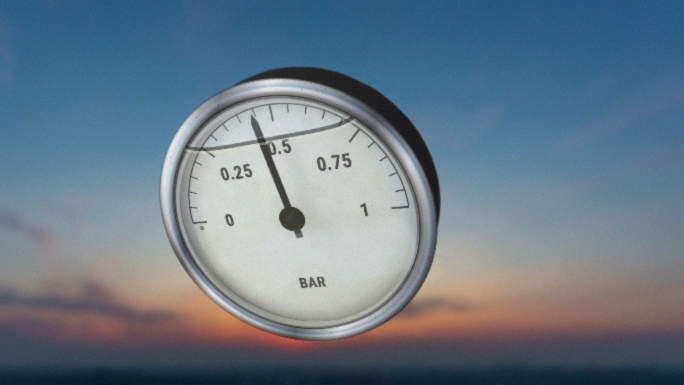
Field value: 0.45 bar
